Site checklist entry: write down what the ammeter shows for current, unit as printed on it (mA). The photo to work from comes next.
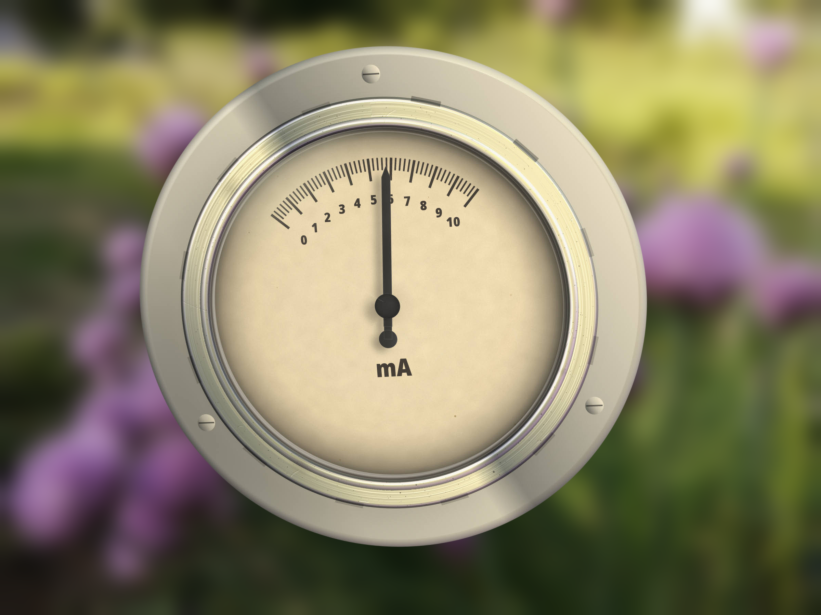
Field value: 5.8 mA
